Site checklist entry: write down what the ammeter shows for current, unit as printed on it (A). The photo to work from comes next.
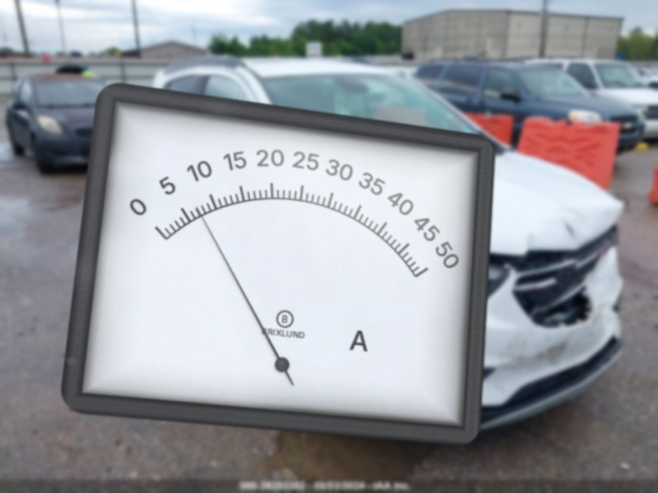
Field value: 7 A
